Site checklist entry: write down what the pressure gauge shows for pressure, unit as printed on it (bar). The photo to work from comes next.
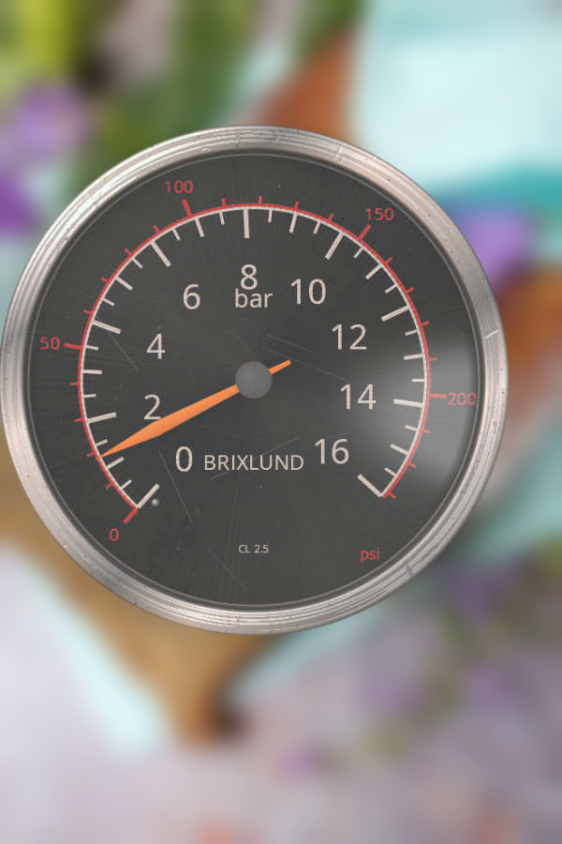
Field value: 1.25 bar
